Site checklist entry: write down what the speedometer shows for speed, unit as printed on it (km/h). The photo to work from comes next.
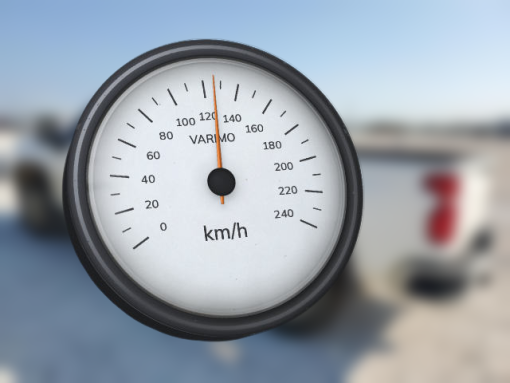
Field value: 125 km/h
